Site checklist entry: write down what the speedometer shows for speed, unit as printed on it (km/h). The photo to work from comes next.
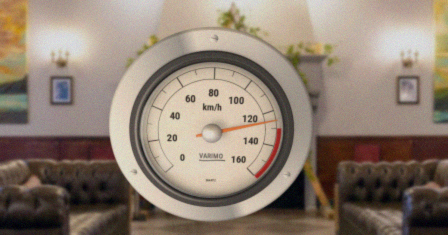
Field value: 125 km/h
